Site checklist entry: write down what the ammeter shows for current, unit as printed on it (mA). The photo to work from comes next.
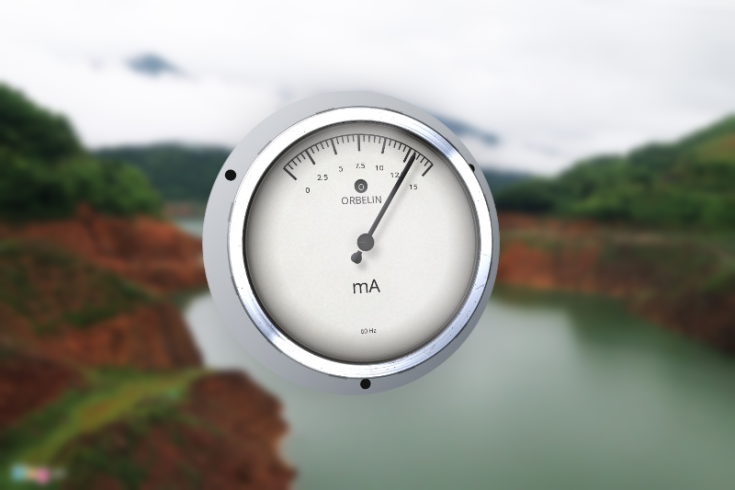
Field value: 13 mA
